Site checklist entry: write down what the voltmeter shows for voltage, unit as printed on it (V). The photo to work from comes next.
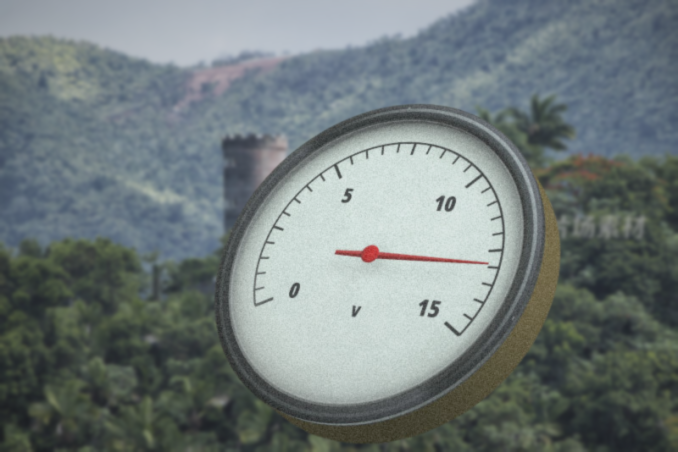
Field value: 13 V
